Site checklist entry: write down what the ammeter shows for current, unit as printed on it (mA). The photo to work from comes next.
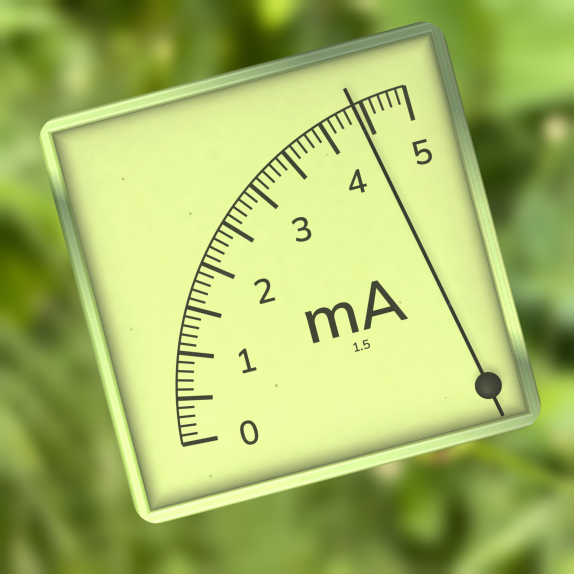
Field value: 4.4 mA
